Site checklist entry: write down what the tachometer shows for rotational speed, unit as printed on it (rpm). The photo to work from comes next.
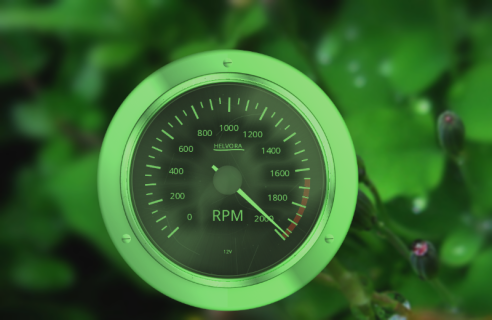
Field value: 1975 rpm
